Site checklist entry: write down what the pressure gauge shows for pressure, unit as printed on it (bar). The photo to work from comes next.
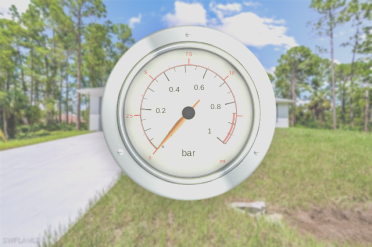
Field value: 0 bar
